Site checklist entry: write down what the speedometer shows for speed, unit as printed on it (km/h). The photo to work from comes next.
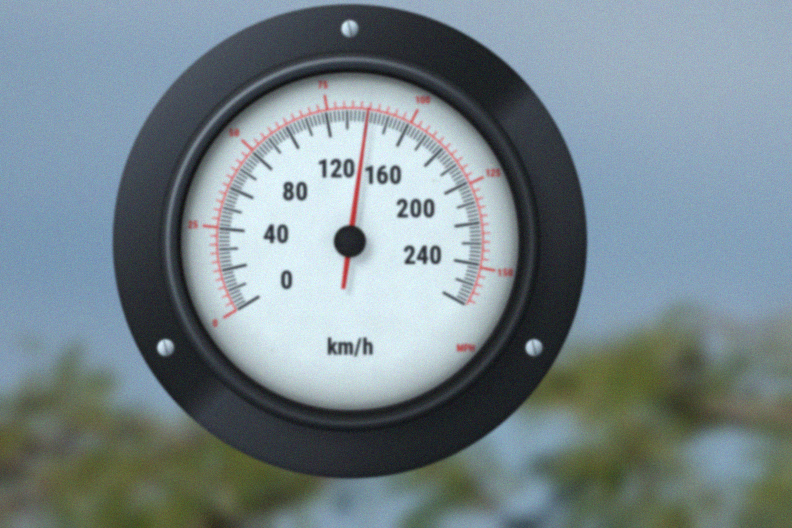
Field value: 140 km/h
